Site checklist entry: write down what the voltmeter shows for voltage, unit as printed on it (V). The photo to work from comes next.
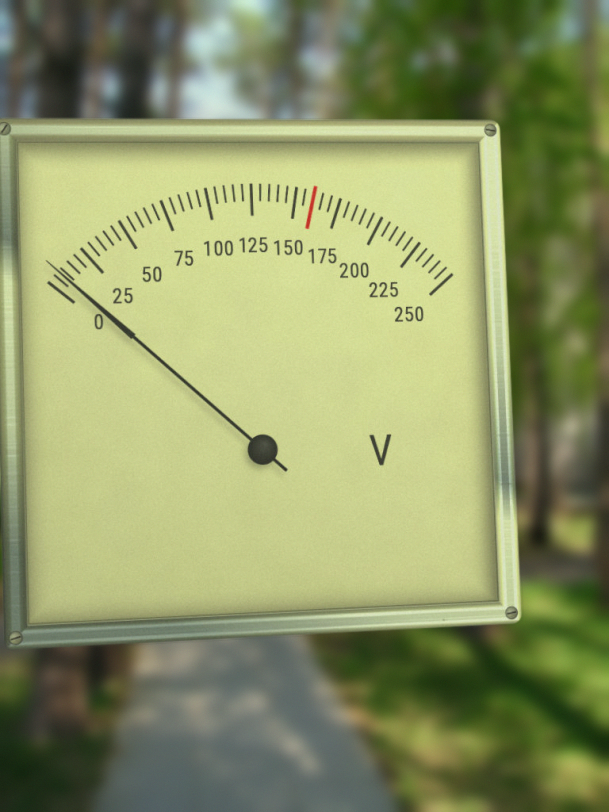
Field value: 7.5 V
